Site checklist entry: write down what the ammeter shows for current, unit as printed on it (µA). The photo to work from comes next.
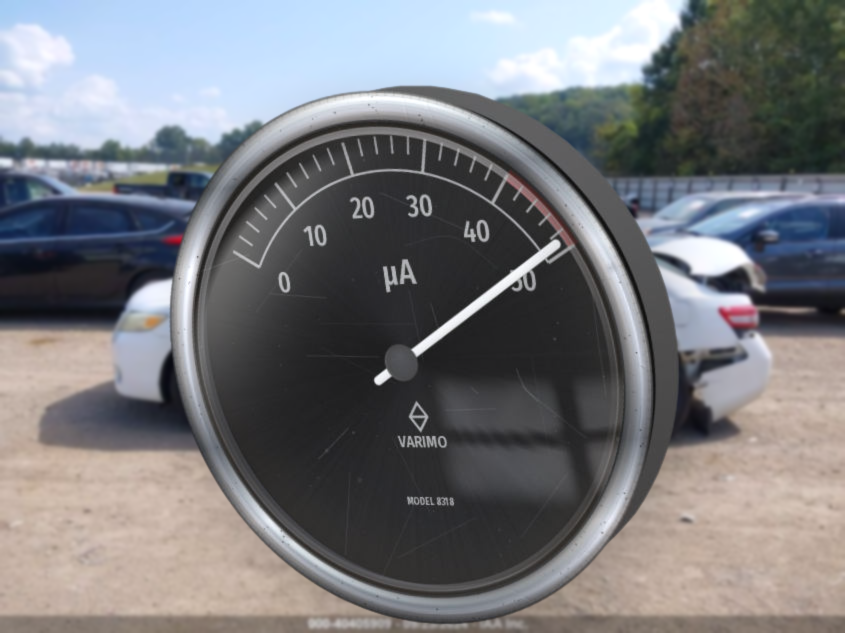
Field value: 49 µA
